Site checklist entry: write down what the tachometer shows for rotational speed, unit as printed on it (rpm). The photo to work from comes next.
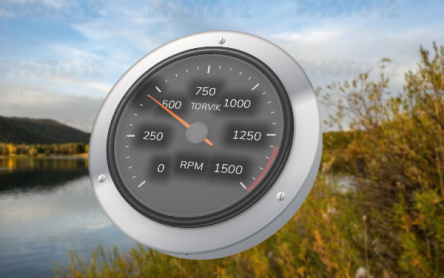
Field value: 450 rpm
